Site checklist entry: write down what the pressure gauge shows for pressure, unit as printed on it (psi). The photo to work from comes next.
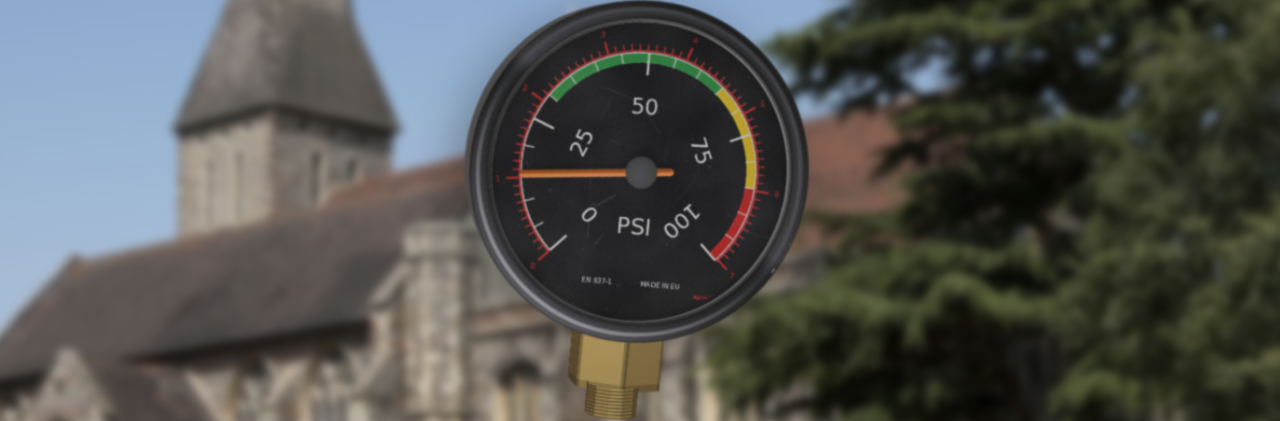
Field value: 15 psi
